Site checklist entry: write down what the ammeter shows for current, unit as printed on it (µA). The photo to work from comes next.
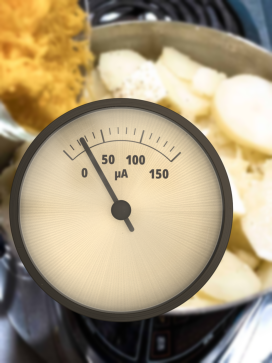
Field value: 25 µA
